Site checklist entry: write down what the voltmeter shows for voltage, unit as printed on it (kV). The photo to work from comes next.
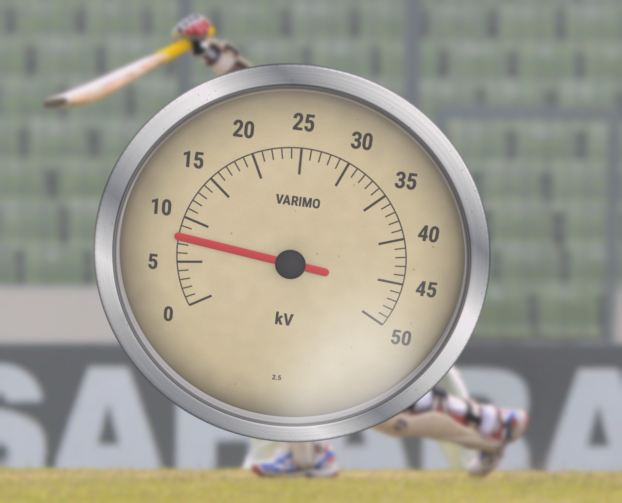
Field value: 8 kV
